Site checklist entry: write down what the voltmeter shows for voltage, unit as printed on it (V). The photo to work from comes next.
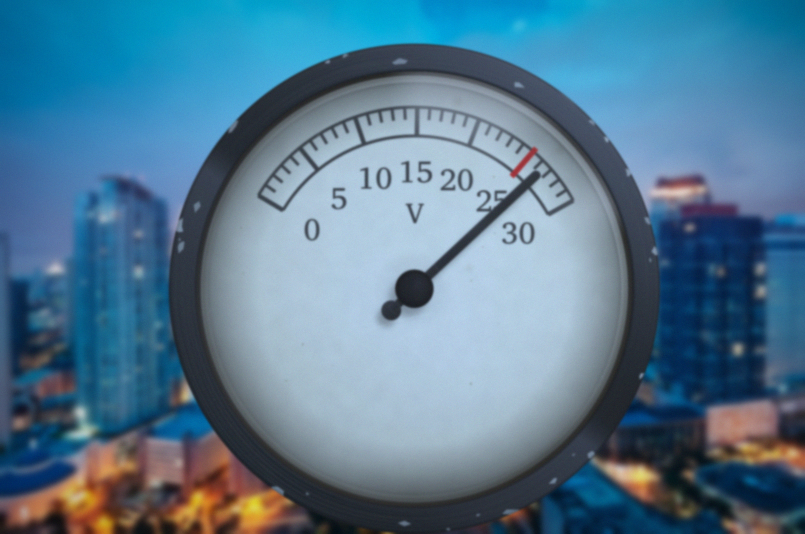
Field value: 26.5 V
